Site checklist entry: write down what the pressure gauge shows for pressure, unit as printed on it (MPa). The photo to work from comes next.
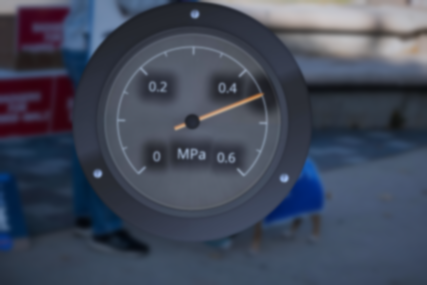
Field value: 0.45 MPa
